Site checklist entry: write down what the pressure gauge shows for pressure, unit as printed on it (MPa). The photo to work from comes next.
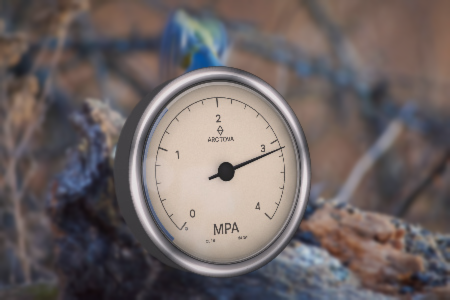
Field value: 3.1 MPa
